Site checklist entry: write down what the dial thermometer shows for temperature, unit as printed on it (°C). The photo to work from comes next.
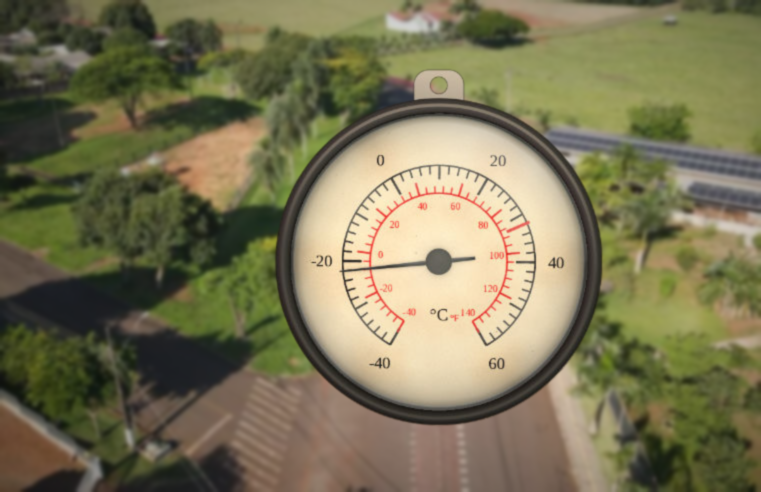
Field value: -22 °C
